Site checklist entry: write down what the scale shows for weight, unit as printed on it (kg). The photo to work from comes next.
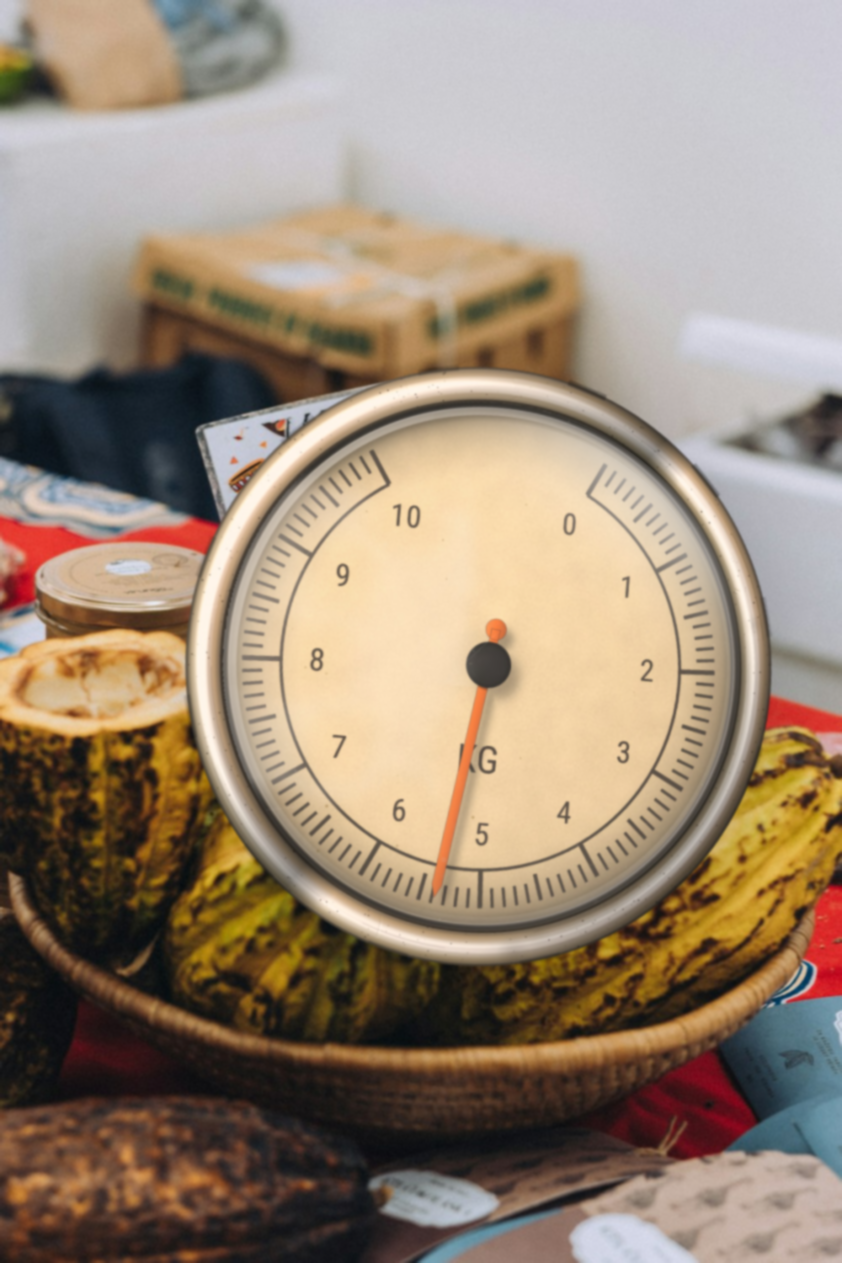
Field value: 5.4 kg
